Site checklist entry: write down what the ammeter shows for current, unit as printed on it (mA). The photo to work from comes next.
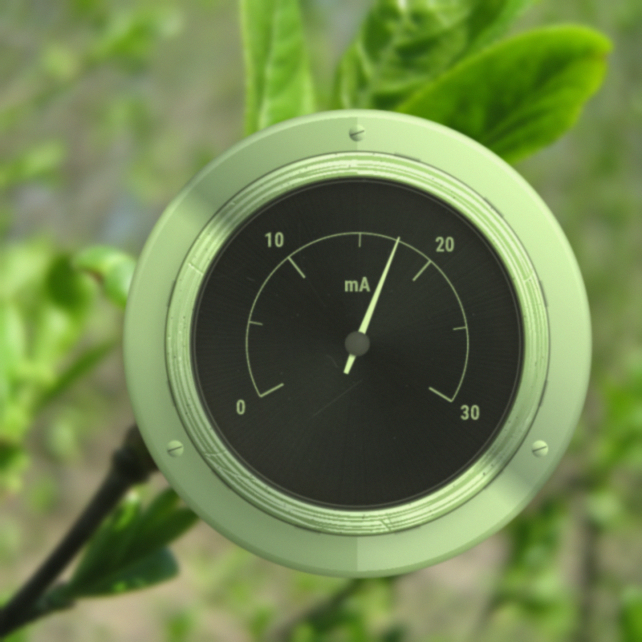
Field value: 17.5 mA
